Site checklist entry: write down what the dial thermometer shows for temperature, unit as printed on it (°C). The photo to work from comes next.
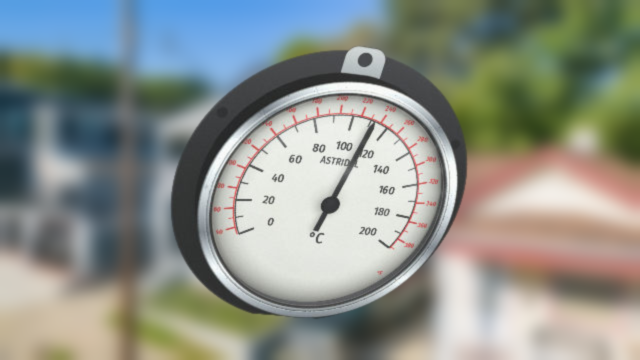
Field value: 110 °C
